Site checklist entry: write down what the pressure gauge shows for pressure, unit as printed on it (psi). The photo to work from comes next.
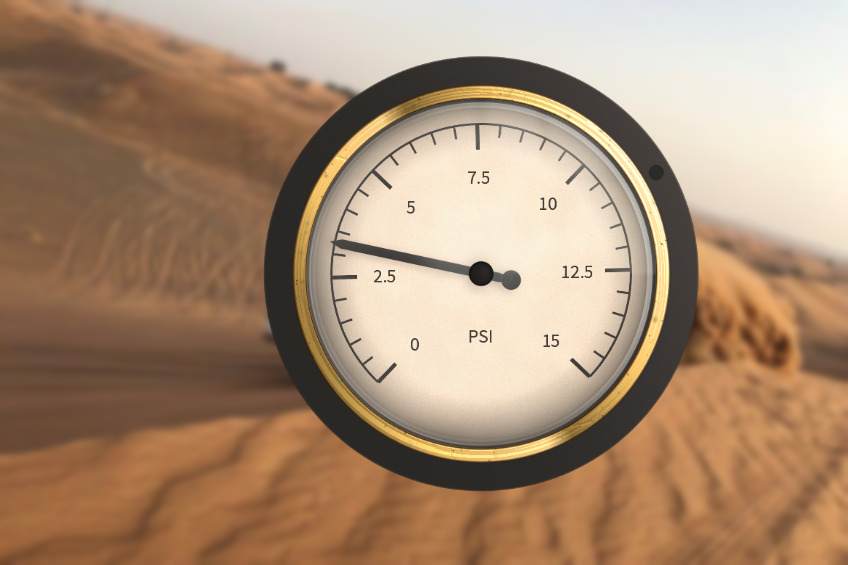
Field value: 3.25 psi
